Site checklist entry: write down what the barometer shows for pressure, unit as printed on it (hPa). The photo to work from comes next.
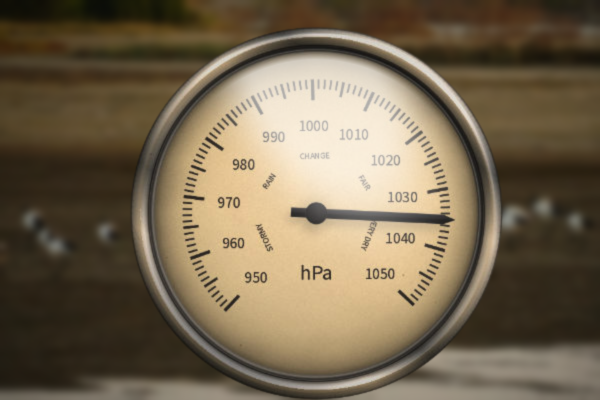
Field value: 1035 hPa
